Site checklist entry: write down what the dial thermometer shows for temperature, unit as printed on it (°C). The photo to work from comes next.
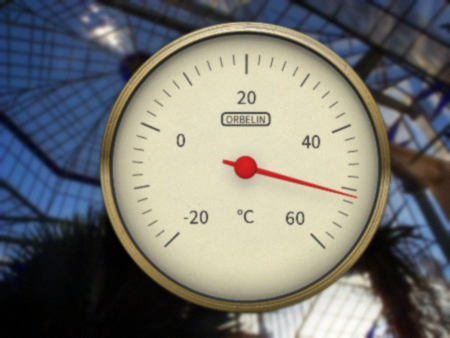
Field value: 51 °C
